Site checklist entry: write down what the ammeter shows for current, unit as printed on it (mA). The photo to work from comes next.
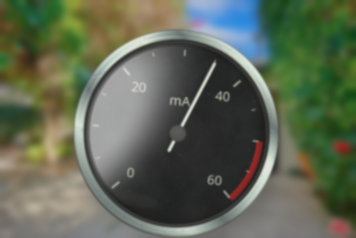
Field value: 35 mA
